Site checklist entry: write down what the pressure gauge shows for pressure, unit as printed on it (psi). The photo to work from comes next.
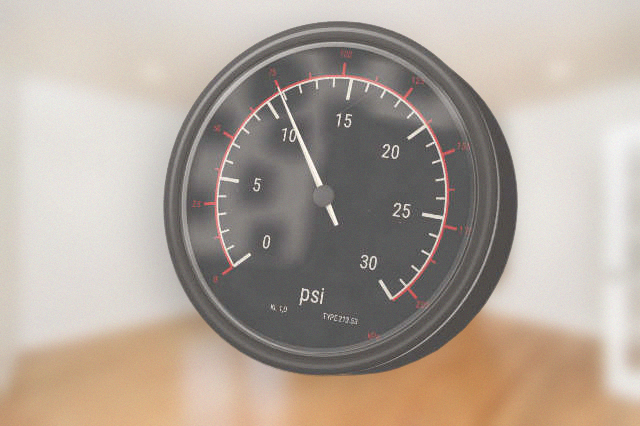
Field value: 11 psi
